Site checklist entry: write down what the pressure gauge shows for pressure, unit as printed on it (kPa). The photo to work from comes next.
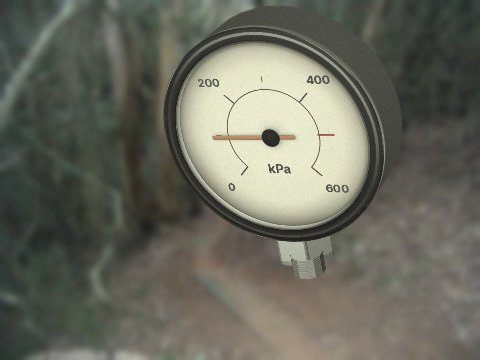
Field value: 100 kPa
